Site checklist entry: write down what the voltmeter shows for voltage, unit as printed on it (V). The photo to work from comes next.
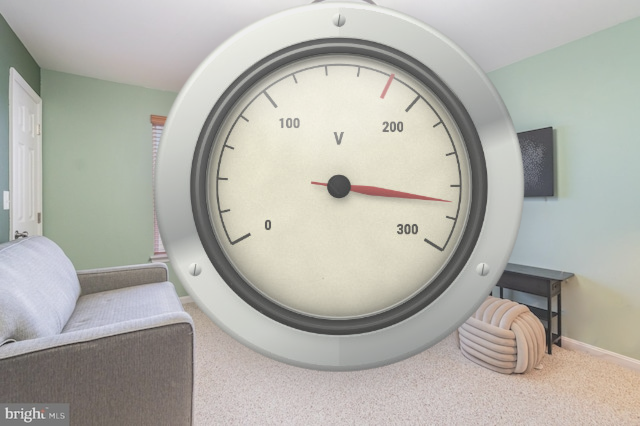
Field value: 270 V
